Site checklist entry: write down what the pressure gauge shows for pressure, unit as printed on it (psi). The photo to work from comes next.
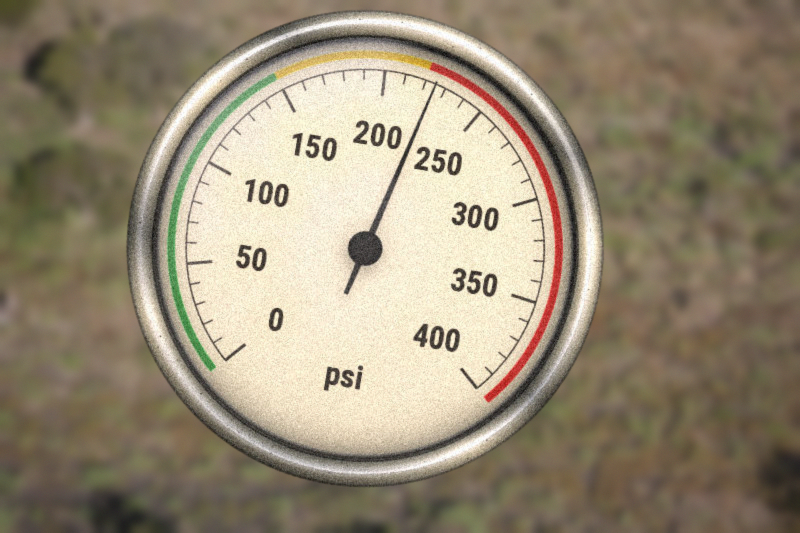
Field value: 225 psi
